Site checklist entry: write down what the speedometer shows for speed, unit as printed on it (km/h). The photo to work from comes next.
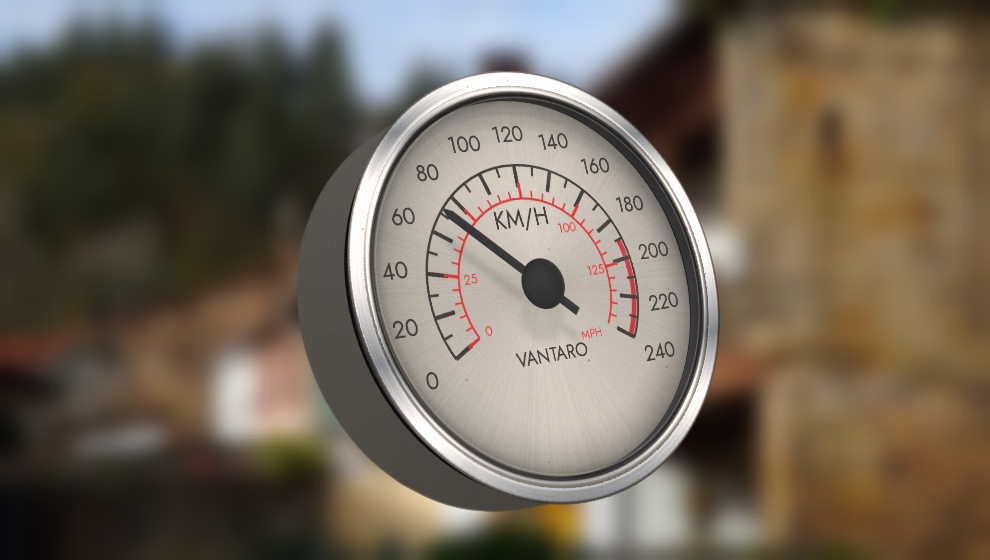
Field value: 70 km/h
